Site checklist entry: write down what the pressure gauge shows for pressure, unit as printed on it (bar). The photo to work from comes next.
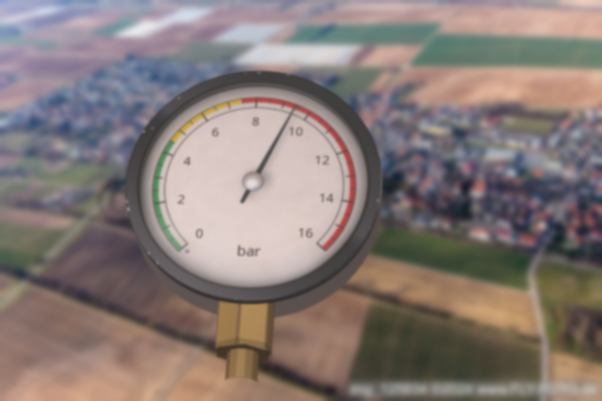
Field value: 9.5 bar
